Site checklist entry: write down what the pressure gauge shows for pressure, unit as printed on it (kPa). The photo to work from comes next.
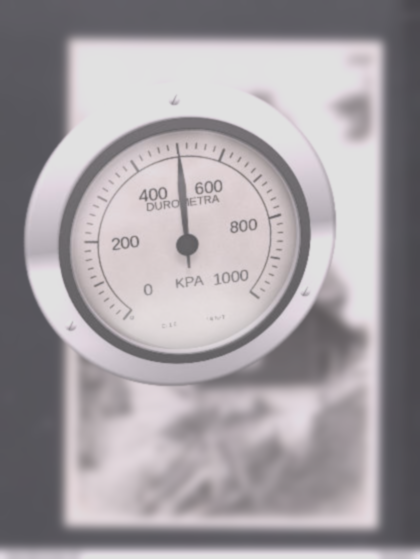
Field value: 500 kPa
